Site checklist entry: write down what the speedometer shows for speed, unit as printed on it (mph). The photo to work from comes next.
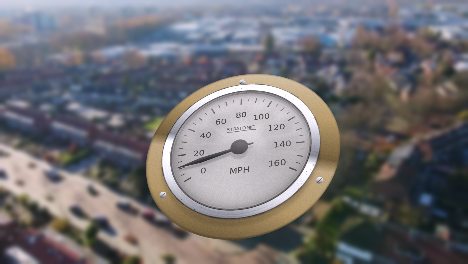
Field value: 10 mph
